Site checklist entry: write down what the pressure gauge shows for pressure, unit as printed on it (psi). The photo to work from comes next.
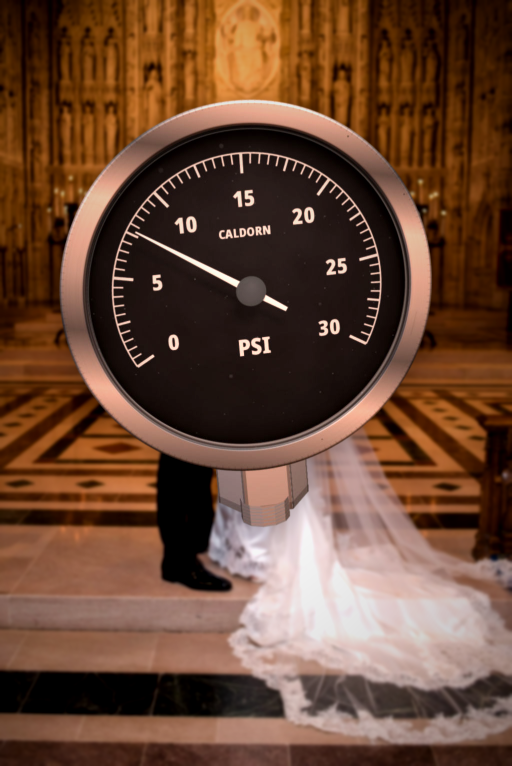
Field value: 7.75 psi
